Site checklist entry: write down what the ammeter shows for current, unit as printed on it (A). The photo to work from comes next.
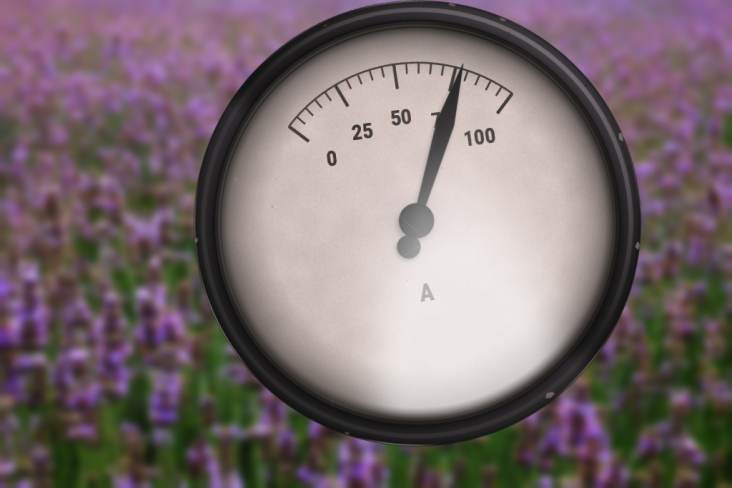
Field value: 77.5 A
